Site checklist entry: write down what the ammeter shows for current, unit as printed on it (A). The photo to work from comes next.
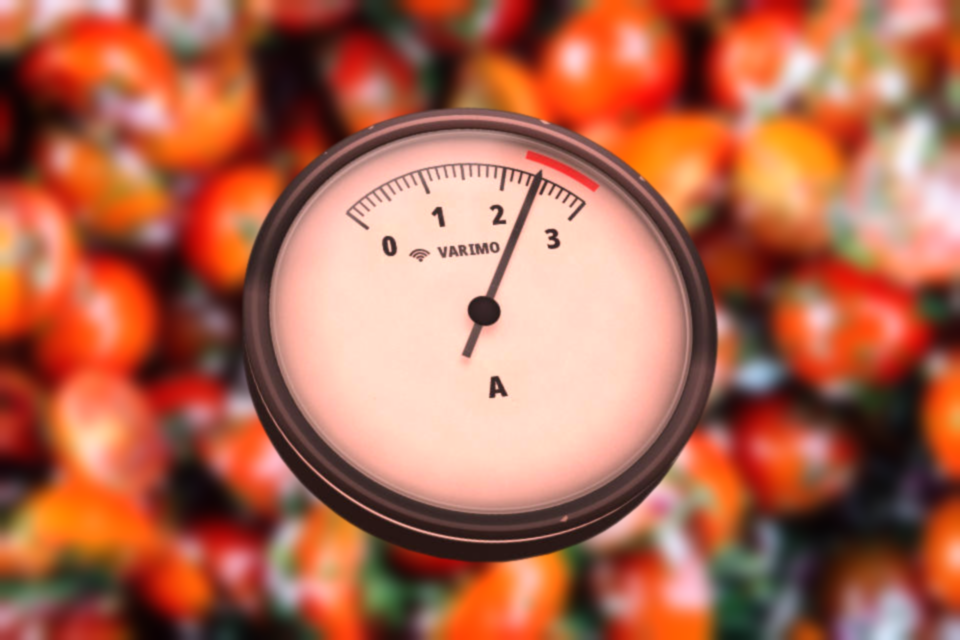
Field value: 2.4 A
